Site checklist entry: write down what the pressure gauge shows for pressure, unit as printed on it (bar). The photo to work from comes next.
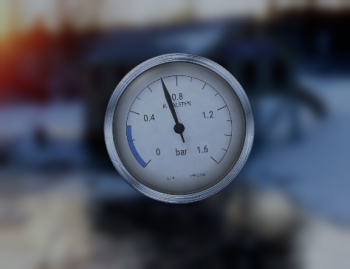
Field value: 0.7 bar
